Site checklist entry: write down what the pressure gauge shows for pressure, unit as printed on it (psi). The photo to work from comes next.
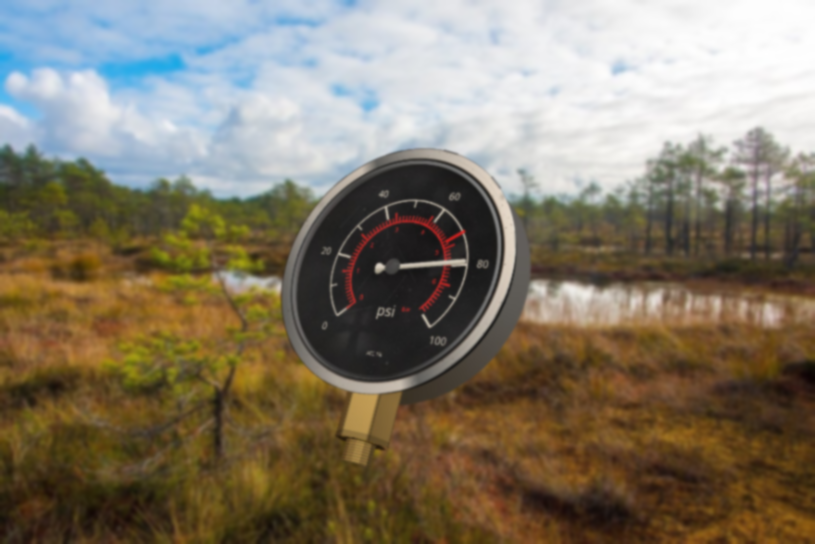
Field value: 80 psi
